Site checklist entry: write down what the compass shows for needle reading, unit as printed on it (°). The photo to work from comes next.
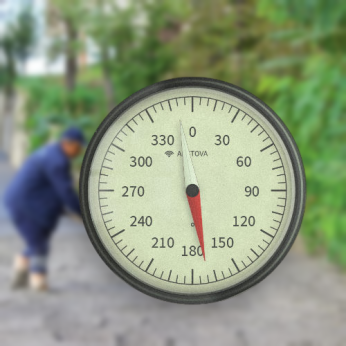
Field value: 170 °
